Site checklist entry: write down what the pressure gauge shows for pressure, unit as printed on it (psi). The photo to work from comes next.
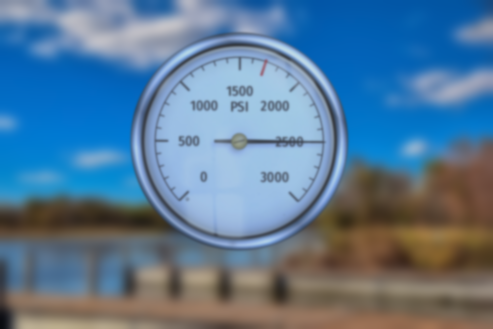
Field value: 2500 psi
